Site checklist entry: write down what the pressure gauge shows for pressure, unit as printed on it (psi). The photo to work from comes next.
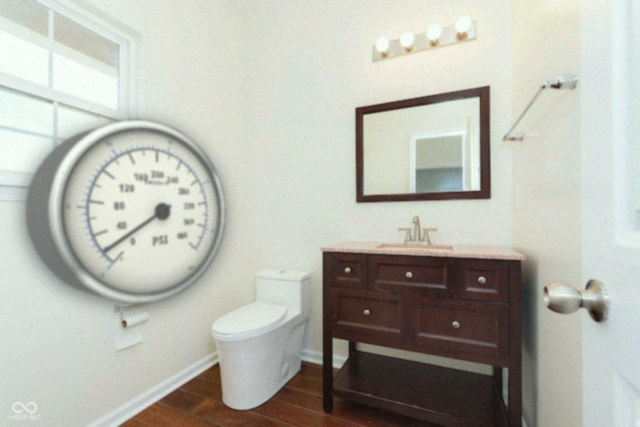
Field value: 20 psi
